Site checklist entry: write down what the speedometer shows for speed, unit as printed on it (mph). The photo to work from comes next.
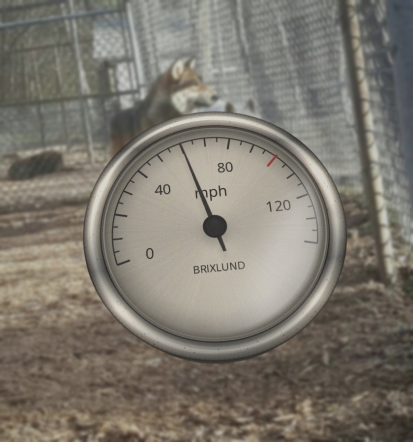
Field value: 60 mph
